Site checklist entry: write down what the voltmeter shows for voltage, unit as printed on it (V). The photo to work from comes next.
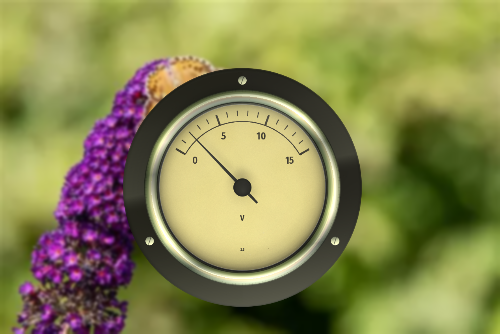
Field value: 2 V
